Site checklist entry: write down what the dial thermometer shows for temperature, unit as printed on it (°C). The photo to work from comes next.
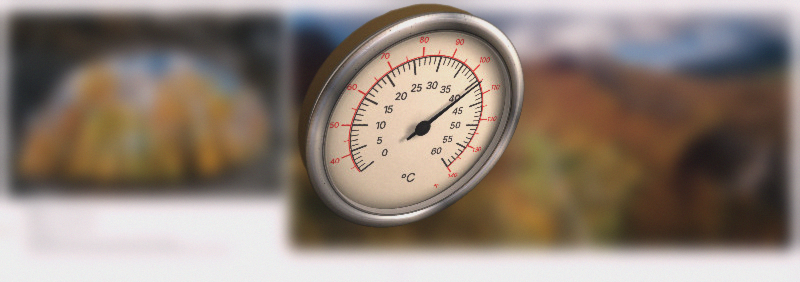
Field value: 40 °C
